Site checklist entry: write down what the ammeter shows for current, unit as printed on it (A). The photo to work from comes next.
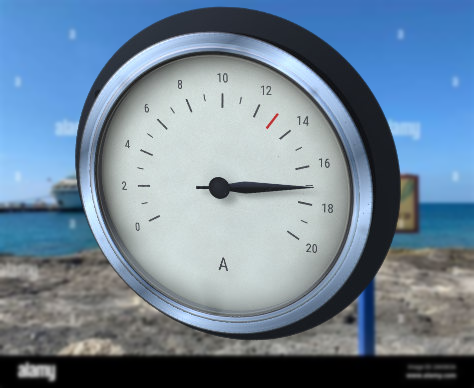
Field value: 17 A
